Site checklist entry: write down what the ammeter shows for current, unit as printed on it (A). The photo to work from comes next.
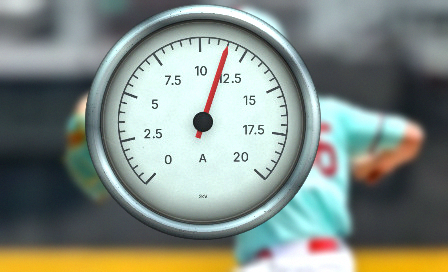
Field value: 11.5 A
